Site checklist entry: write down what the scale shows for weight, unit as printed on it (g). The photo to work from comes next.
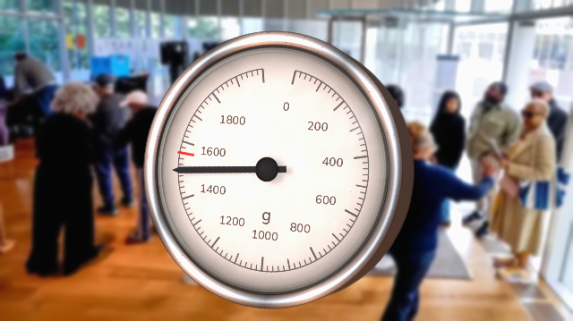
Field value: 1500 g
